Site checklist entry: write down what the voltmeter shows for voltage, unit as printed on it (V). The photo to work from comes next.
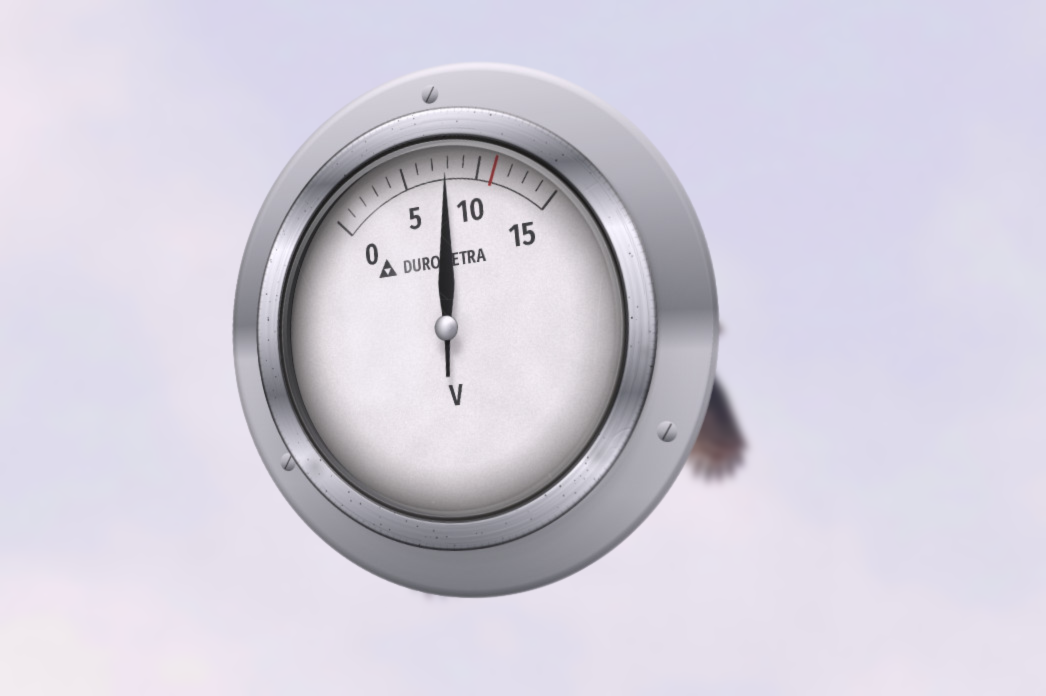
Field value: 8 V
